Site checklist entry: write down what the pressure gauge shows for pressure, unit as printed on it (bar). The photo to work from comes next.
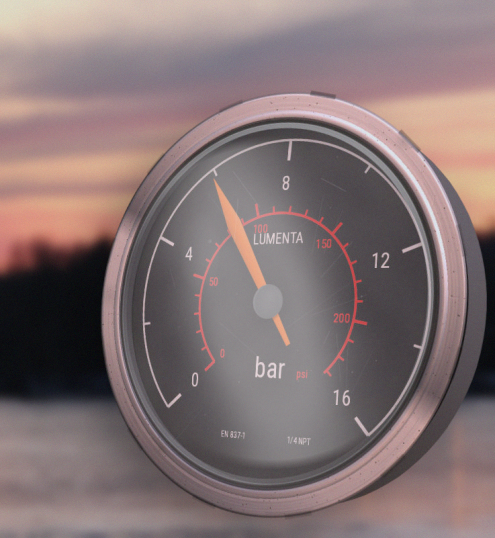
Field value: 6 bar
